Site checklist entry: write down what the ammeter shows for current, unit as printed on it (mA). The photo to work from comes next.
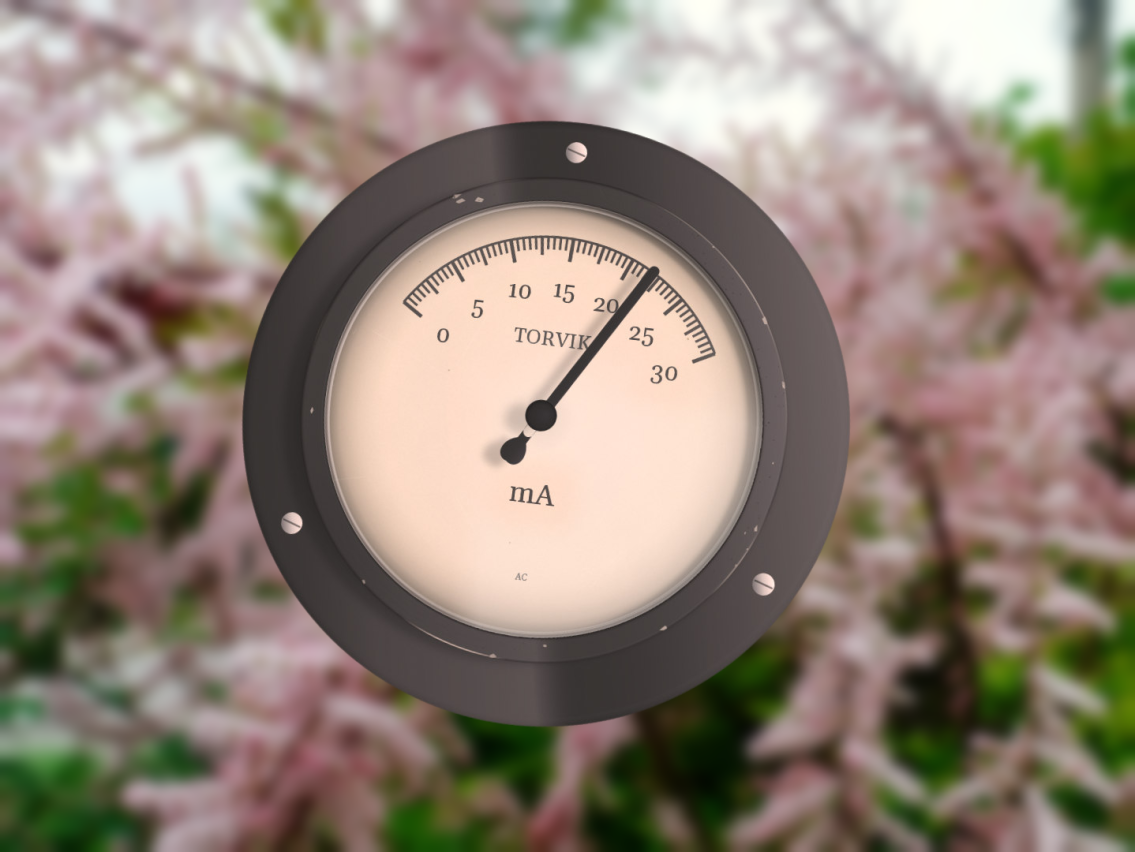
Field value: 22 mA
